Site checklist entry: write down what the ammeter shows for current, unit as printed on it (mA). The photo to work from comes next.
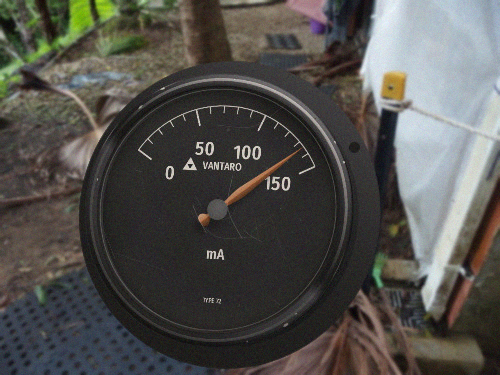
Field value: 135 mA
